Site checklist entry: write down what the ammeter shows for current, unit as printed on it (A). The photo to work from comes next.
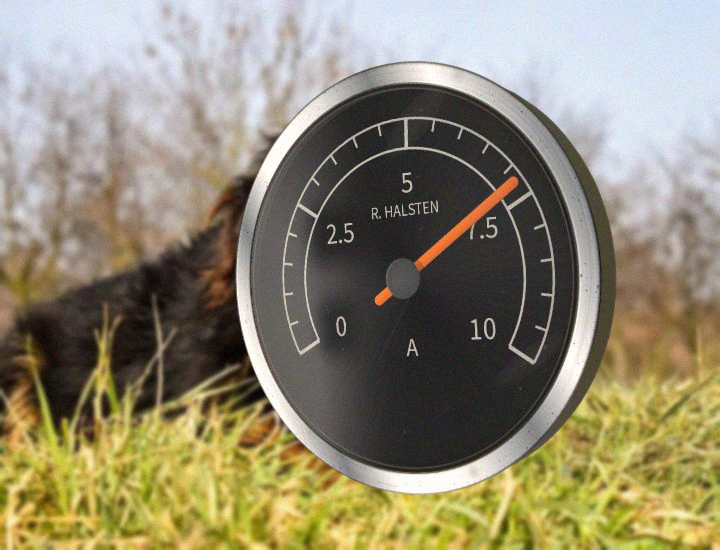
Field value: 7.25 A
